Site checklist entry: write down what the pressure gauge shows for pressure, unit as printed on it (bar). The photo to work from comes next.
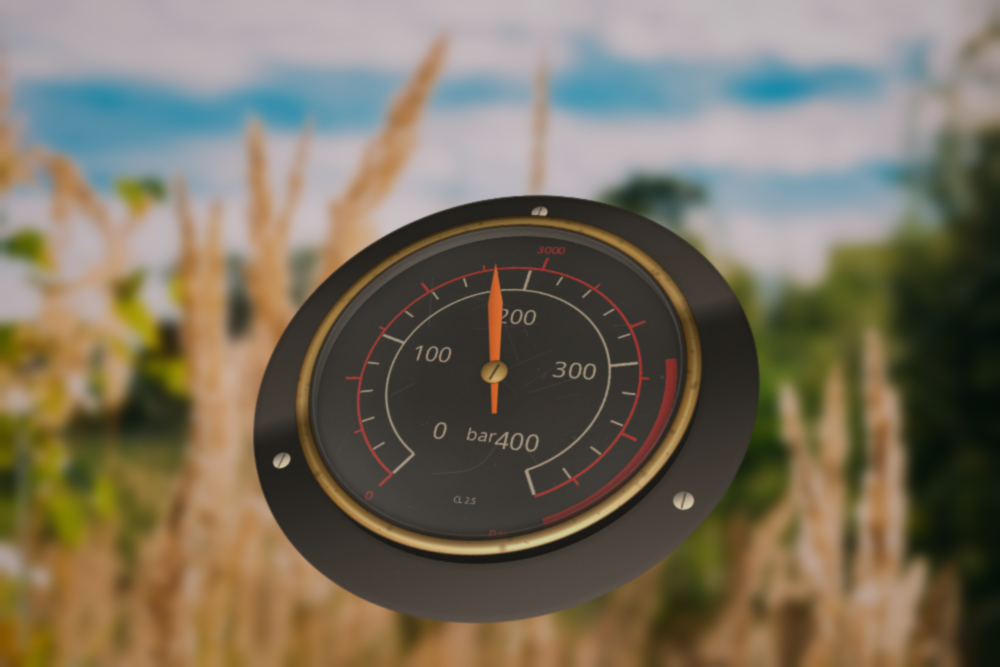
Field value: 180 bar
